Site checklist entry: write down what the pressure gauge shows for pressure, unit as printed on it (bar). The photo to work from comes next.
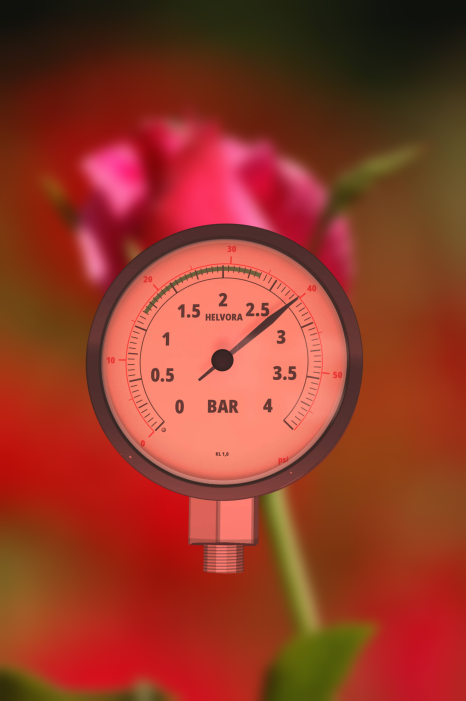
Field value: 2.75 bar
